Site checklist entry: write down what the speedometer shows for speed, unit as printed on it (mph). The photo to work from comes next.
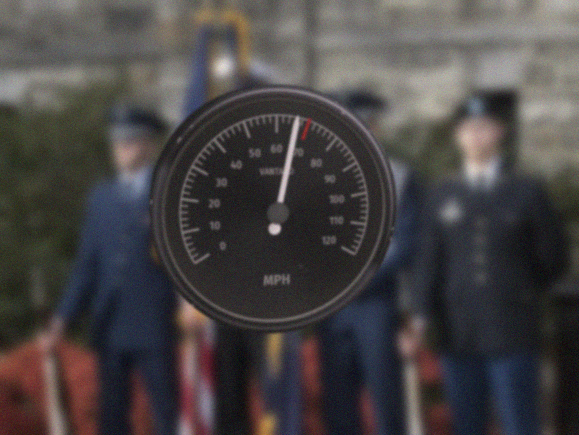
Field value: 66 mph
